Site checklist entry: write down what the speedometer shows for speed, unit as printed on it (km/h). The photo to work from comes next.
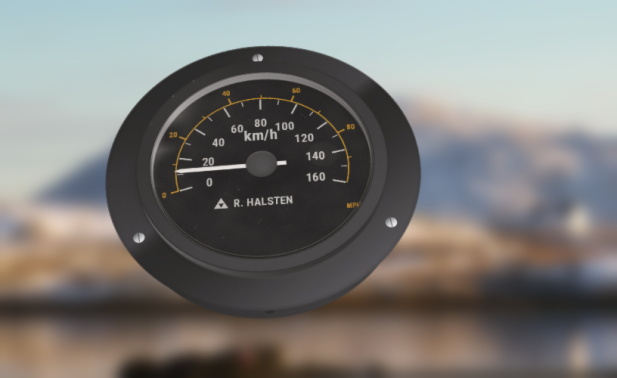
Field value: 10 km/h
